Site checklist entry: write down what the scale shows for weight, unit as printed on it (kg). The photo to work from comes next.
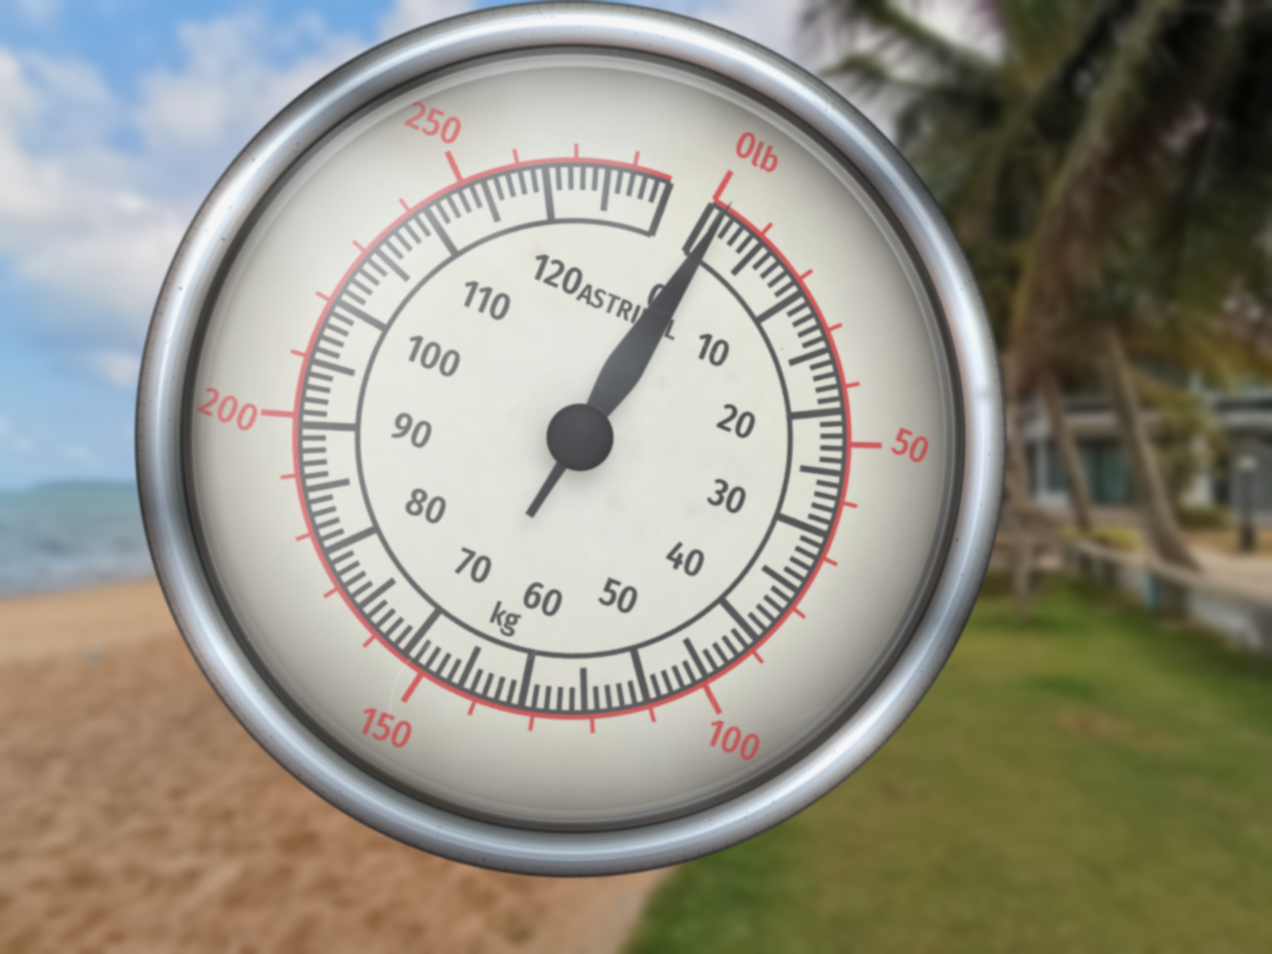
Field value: 1 kg
